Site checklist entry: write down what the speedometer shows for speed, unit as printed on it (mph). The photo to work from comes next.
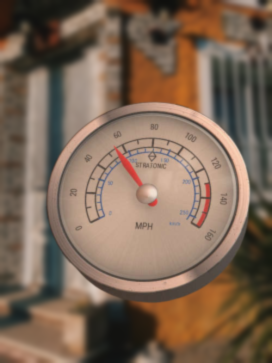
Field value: 55 mph
